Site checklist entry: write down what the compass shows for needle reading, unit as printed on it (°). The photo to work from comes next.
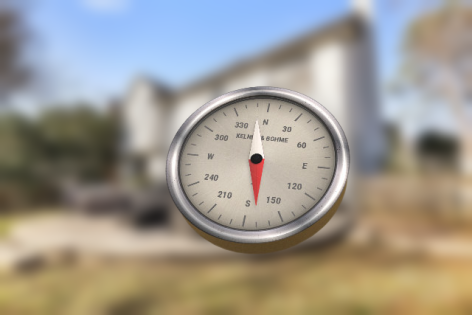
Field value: 170 °
